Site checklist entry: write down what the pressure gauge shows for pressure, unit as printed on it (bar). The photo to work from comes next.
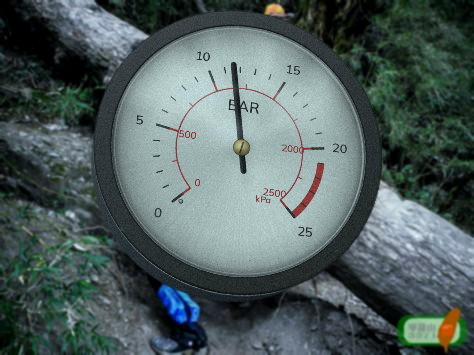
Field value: 11.5 bar
